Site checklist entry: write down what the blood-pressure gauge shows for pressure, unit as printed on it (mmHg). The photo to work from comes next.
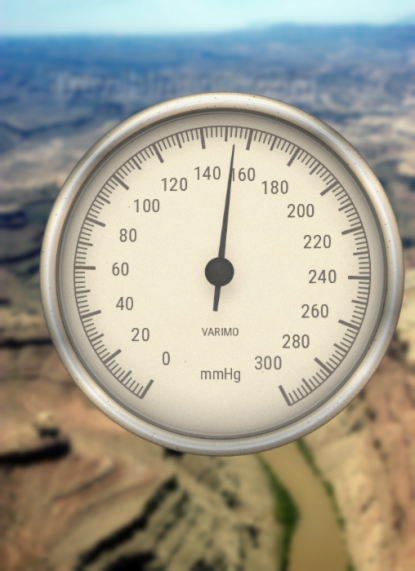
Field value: 154 mmHg
